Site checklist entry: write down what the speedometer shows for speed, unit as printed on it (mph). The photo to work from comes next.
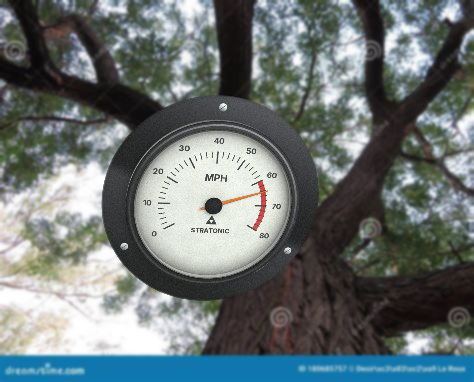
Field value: 64 mph
